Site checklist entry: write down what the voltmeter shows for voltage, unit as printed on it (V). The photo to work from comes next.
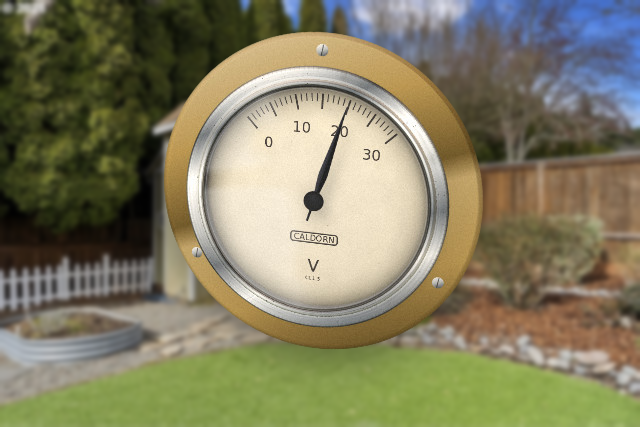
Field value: 20 V
